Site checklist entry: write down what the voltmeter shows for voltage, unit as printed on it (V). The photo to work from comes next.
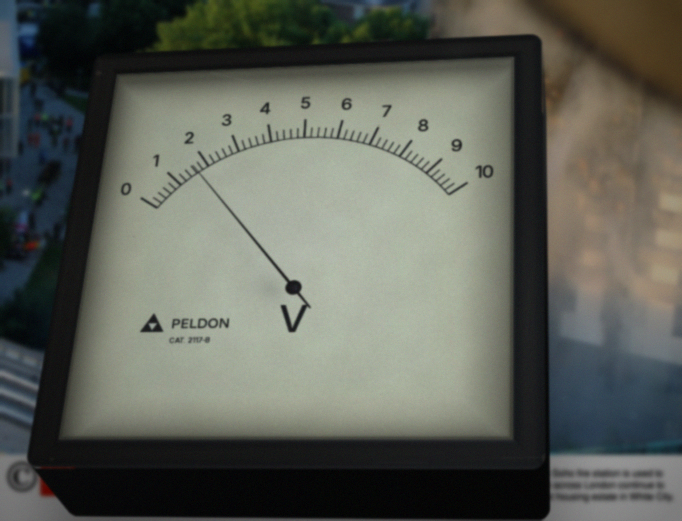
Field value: 1.6 V
